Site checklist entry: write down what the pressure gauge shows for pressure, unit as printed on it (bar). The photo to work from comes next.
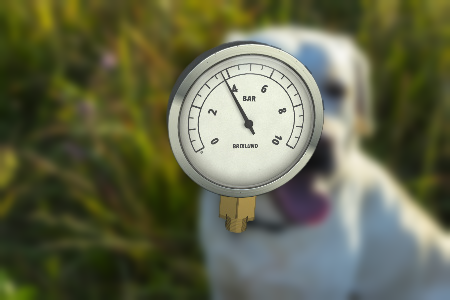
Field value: 3.75 bar
